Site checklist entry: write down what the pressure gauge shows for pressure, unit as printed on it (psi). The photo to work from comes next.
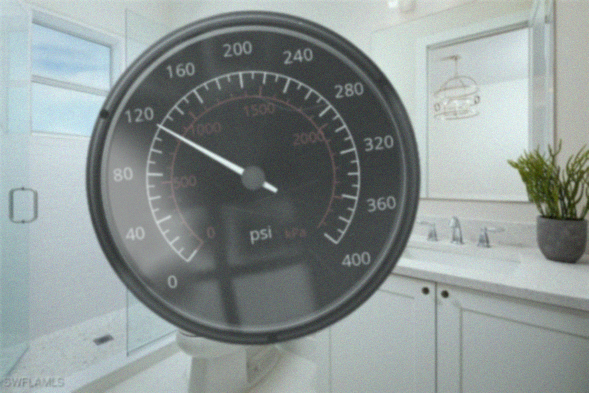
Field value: 120 psi
